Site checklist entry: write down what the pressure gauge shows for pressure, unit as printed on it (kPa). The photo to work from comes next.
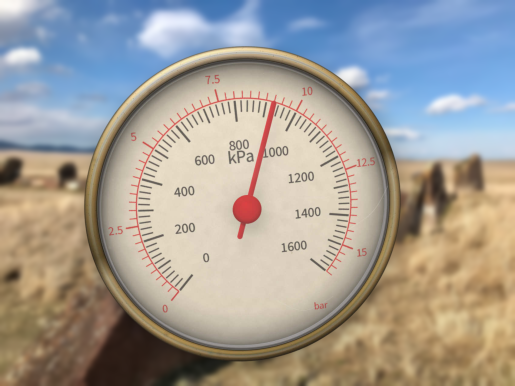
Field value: 920 kPa
